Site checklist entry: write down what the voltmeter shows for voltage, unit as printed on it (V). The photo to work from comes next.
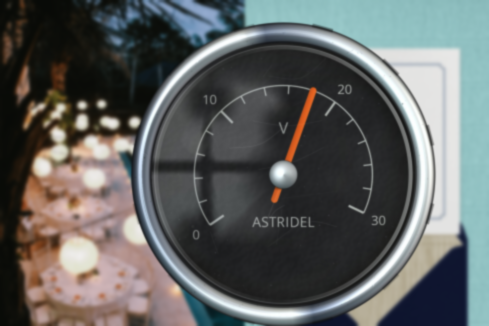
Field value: 18 V
